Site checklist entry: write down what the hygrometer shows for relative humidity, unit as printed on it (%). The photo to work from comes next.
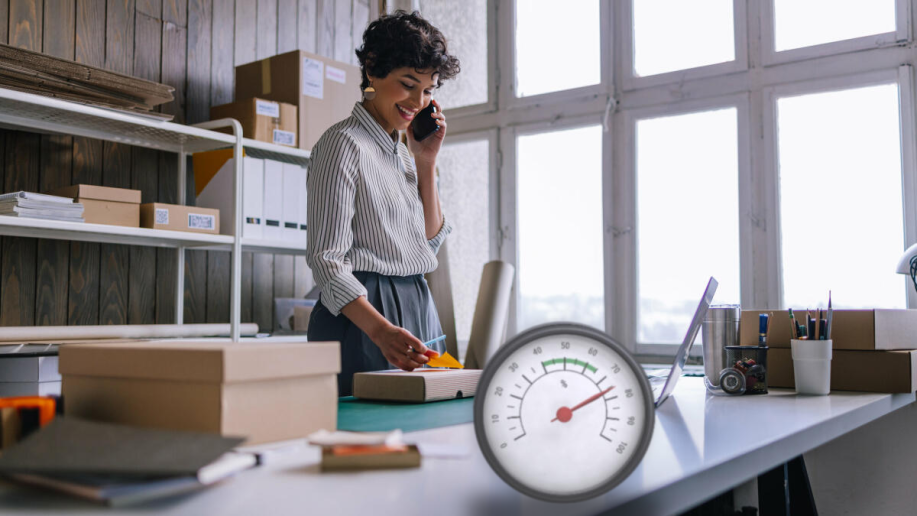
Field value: 75 %
